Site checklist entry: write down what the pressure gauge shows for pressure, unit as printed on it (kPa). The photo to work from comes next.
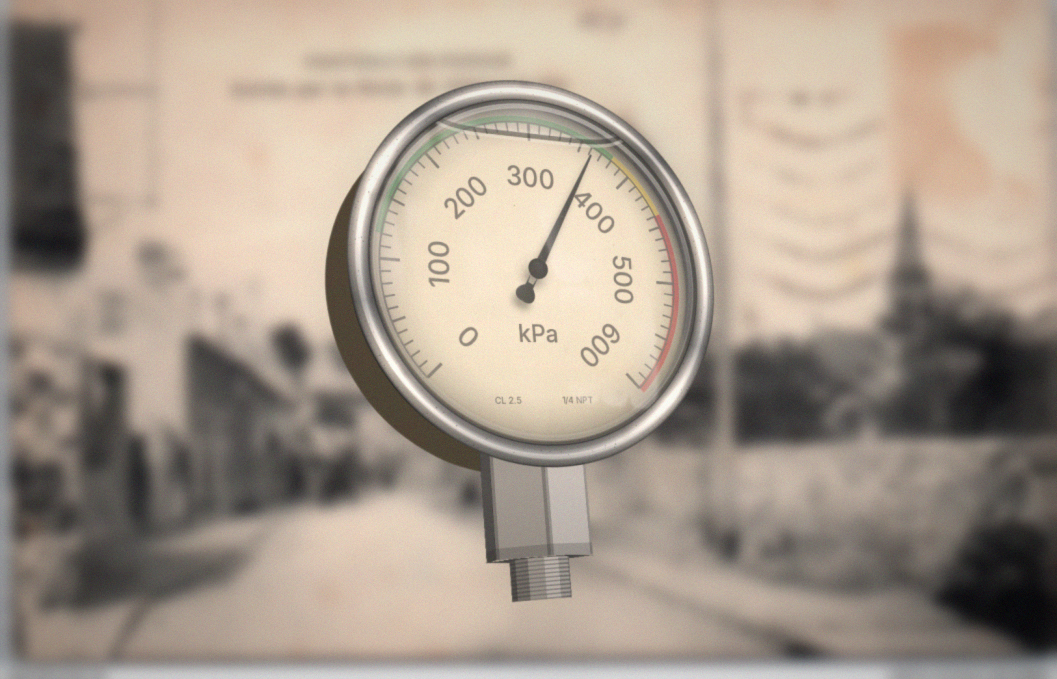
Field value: 360 kPa
